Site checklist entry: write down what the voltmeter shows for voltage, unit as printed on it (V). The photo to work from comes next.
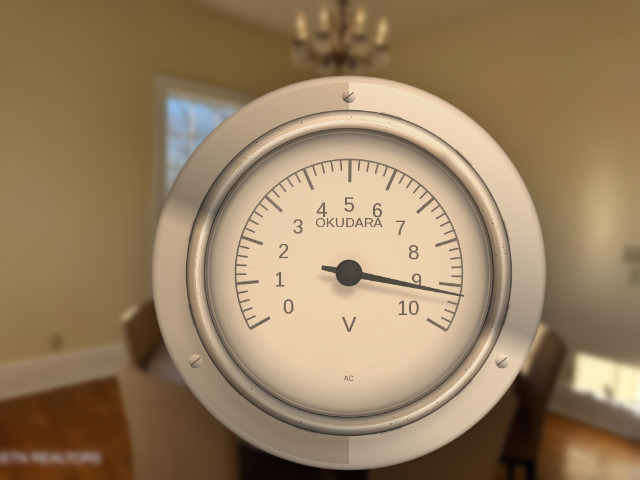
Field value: 9.2 V
